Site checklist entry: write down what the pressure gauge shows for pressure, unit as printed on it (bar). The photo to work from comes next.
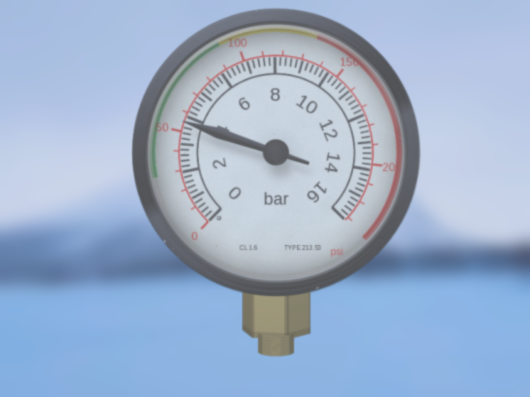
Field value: 3.8 bar
